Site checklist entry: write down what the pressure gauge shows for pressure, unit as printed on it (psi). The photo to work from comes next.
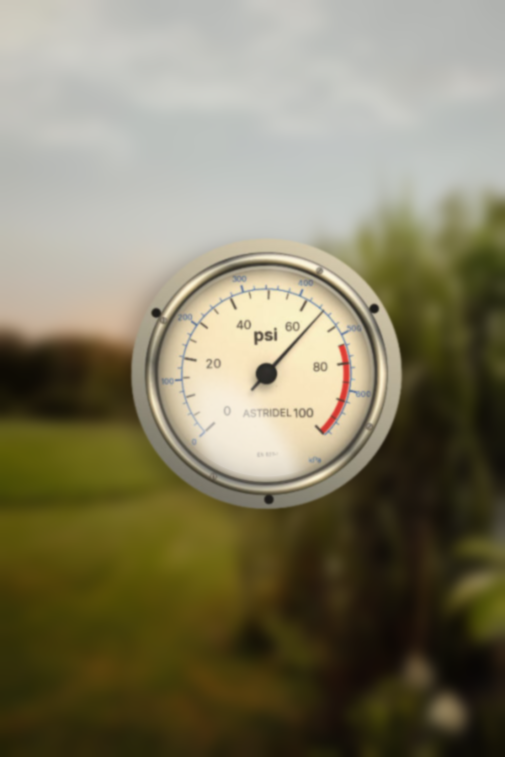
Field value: 65 psi
